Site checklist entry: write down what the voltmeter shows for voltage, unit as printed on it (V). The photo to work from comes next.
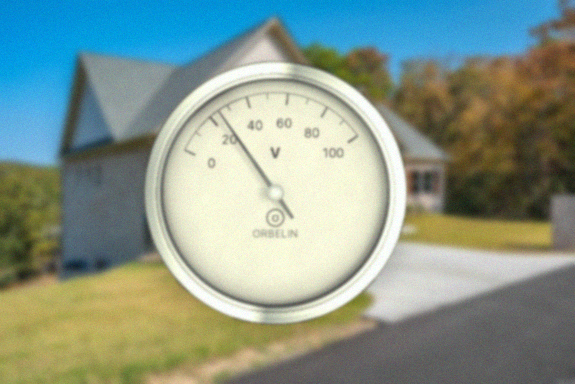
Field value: 25 V
